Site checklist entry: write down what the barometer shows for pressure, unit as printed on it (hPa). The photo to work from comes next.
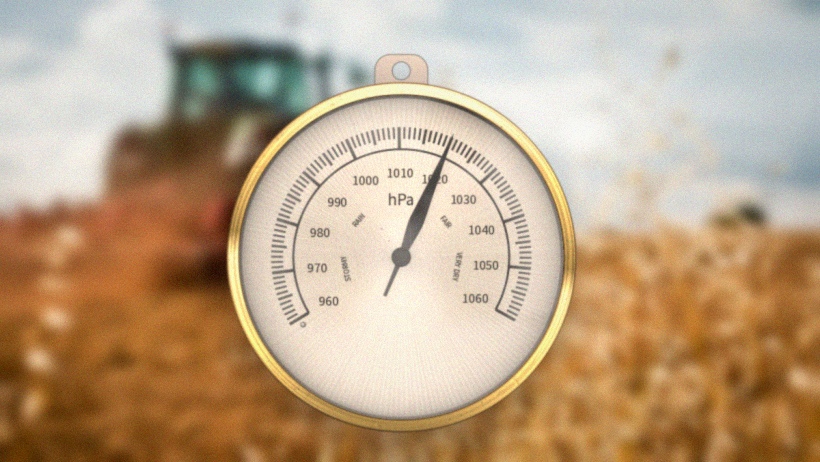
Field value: 1020 hPa
